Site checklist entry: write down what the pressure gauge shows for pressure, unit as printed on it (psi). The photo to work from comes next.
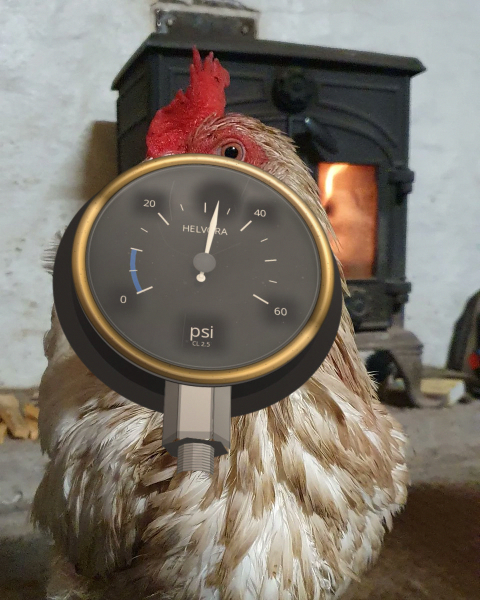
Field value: 32.5 psi
